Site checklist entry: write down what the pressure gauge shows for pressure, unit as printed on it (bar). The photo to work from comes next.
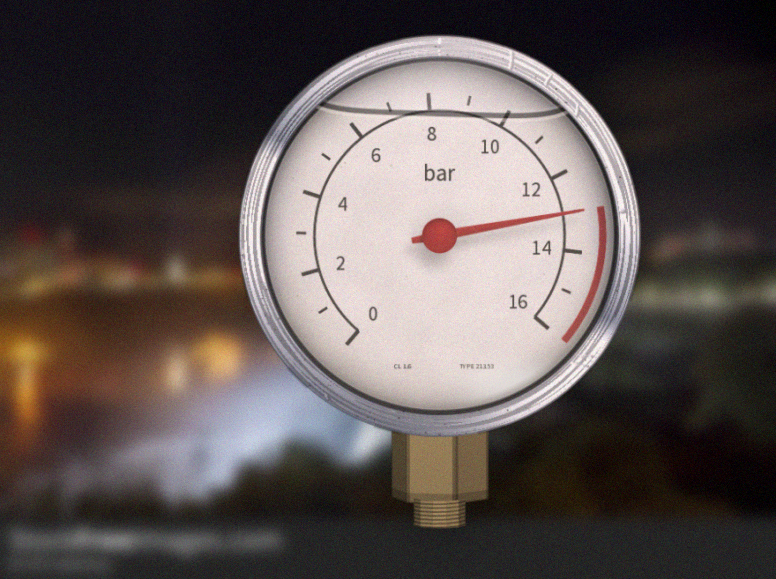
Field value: 13 bar
